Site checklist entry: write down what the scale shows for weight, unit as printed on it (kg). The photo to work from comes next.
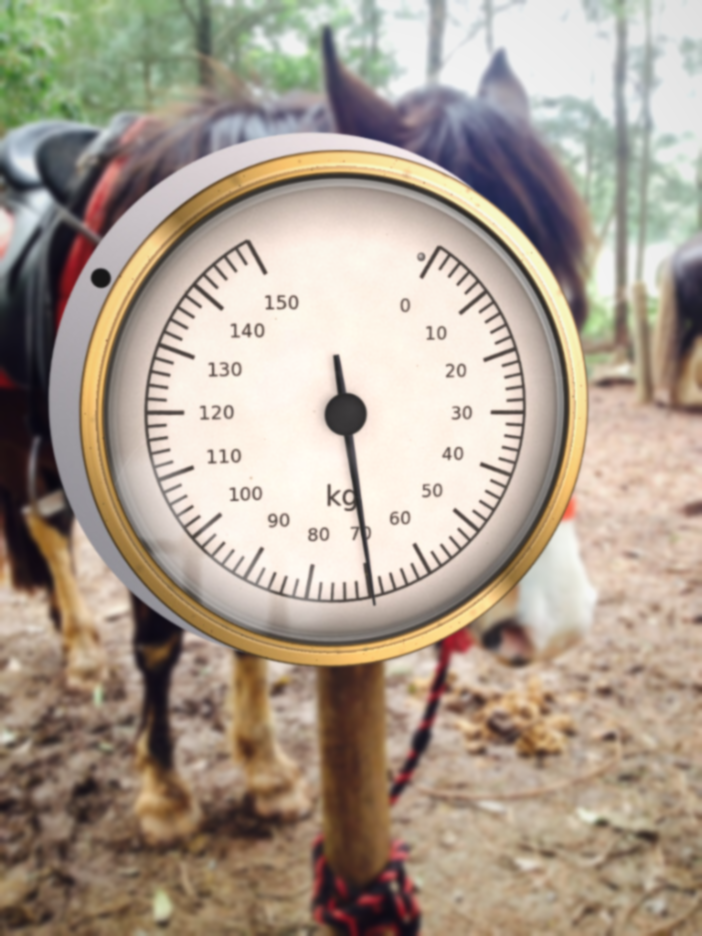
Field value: 70 kg
